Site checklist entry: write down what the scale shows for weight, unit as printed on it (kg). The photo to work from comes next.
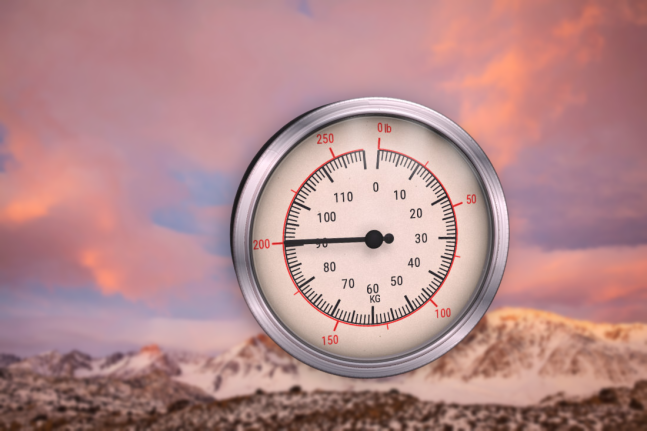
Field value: 91 kg
